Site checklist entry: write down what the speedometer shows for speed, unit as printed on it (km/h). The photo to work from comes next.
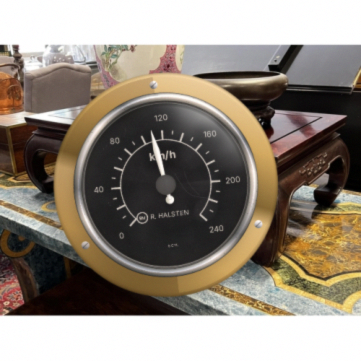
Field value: 110 km/h
